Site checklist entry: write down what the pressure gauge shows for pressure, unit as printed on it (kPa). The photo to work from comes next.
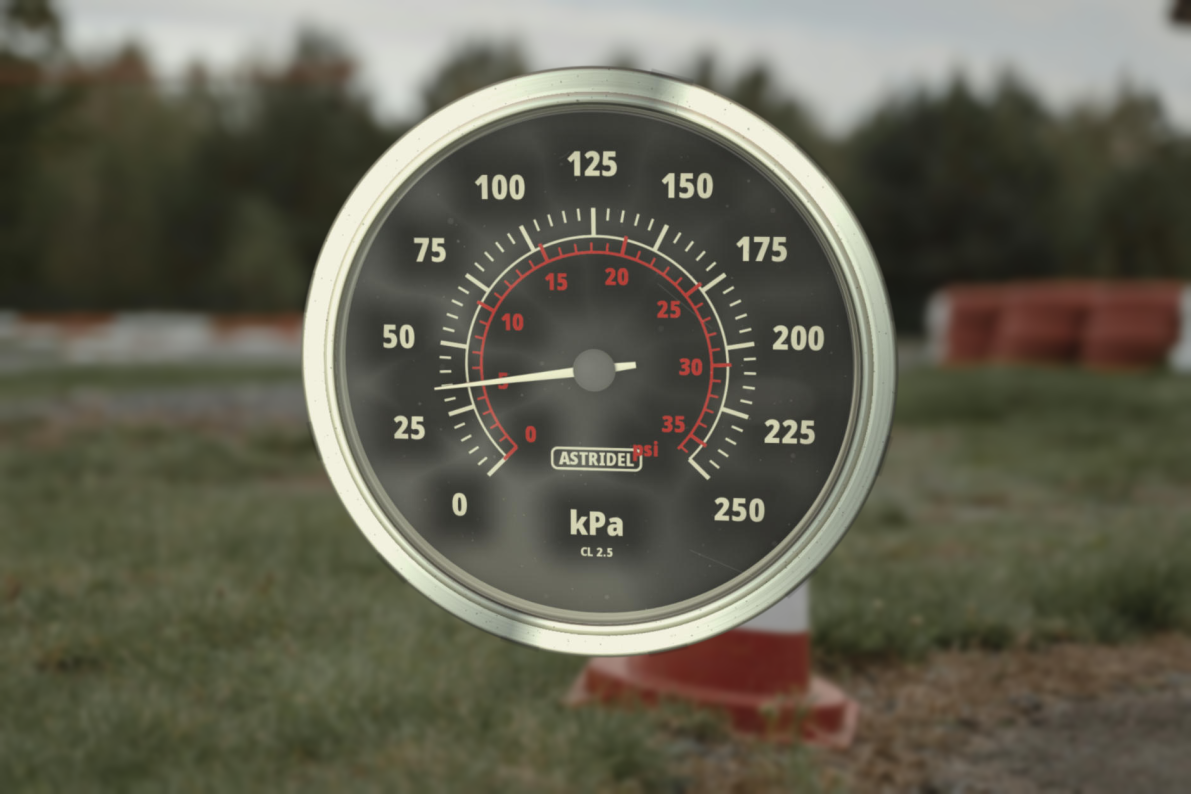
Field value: 35 kPa
